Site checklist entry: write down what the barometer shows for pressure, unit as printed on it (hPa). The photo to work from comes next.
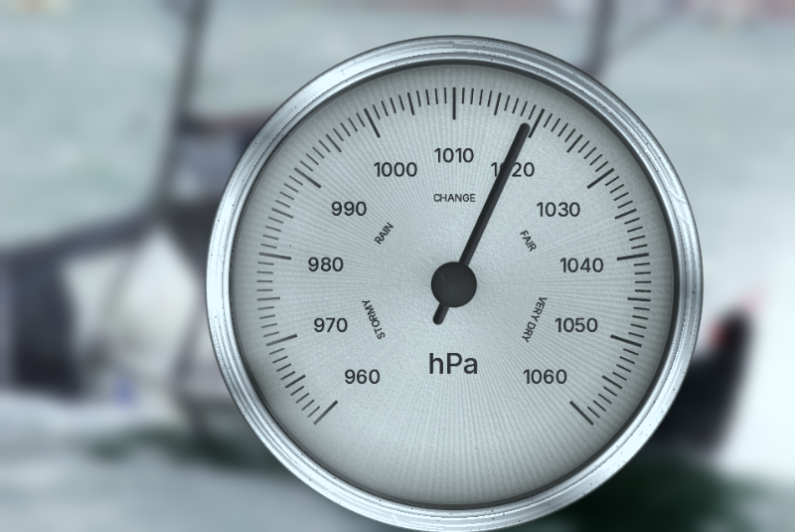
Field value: 1019 hPa
